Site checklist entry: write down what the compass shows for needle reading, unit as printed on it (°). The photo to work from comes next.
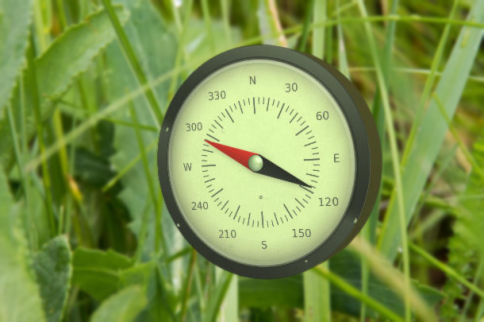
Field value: 295 °
